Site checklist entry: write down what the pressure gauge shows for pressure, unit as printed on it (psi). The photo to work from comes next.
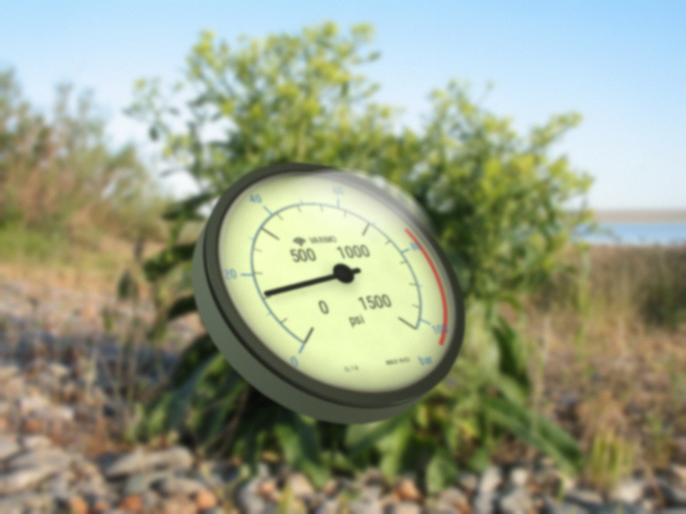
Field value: 200 psi
